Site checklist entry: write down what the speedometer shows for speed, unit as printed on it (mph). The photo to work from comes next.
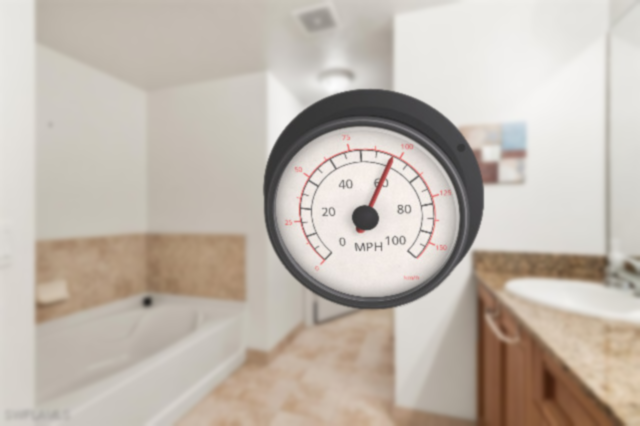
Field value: 60 mph
